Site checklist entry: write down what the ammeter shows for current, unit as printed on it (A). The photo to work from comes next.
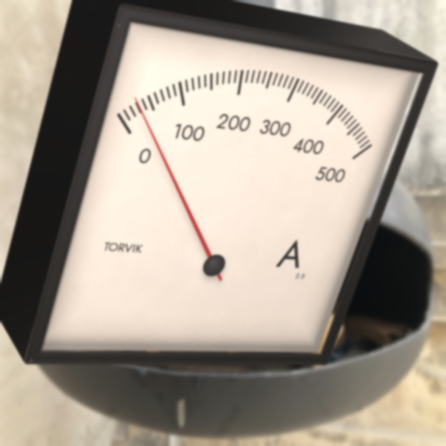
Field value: 30 A
